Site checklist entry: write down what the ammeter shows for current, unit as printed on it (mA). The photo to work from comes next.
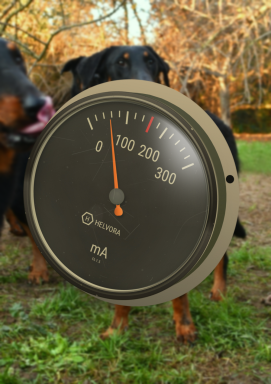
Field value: 60 mA
